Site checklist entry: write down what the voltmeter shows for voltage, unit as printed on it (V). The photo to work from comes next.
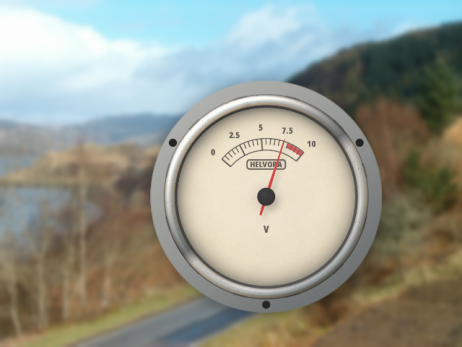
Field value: 7.5 V
